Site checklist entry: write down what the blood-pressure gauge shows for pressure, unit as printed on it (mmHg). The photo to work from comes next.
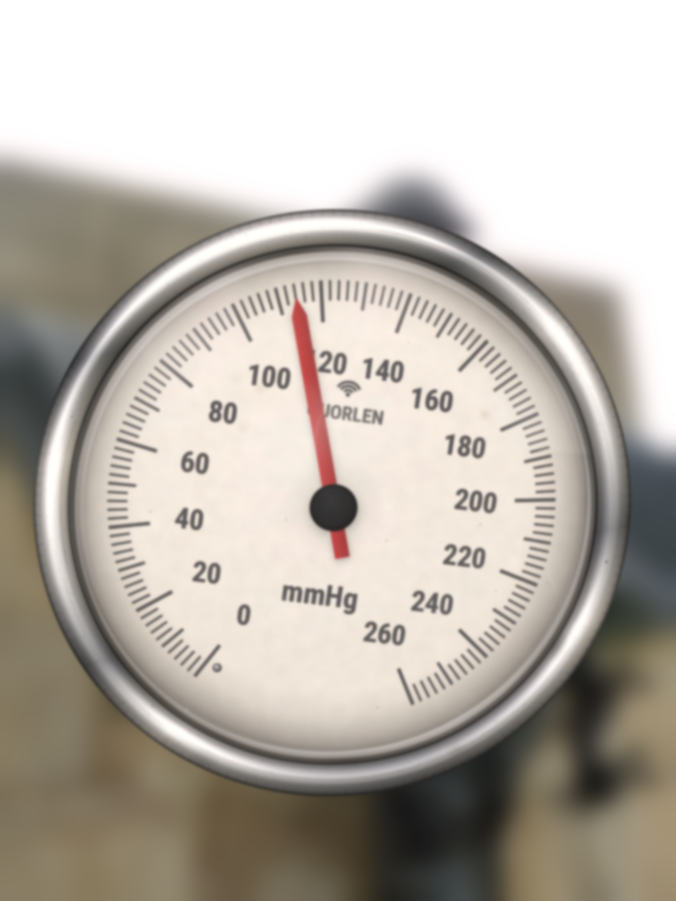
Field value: 114 mmHg
